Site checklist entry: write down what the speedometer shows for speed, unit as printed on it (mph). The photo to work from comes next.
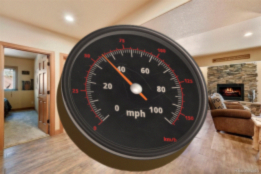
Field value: 35 mph
